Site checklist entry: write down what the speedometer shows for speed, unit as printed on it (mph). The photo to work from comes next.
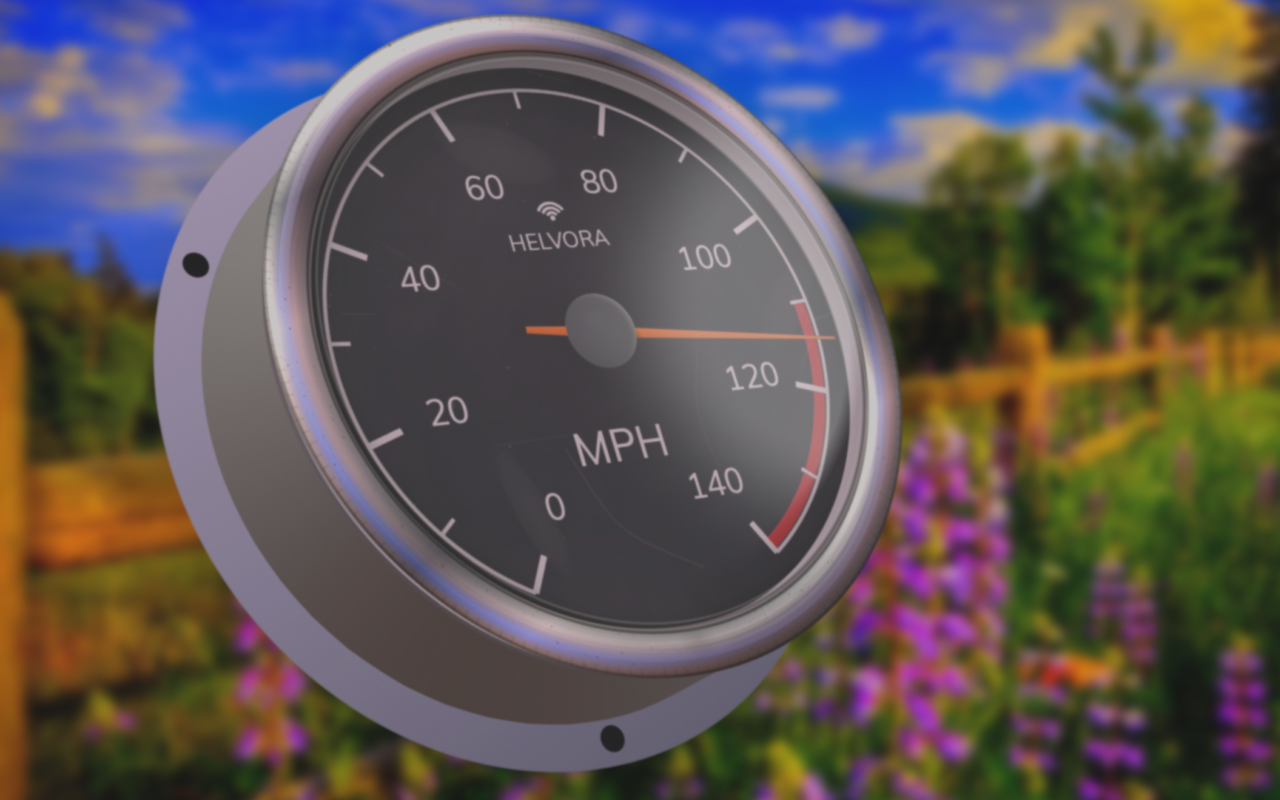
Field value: 115 mph
